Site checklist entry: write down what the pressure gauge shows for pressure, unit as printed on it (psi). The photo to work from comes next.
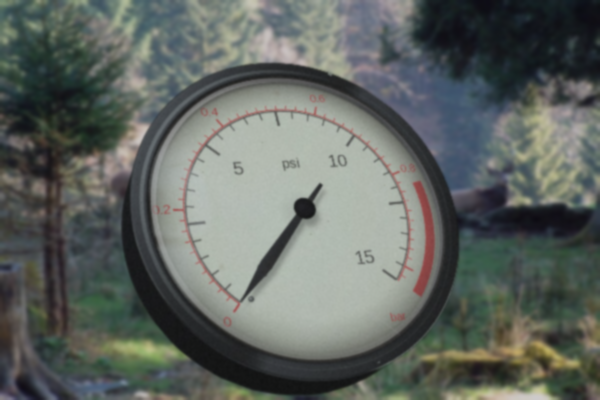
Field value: 0 psi
